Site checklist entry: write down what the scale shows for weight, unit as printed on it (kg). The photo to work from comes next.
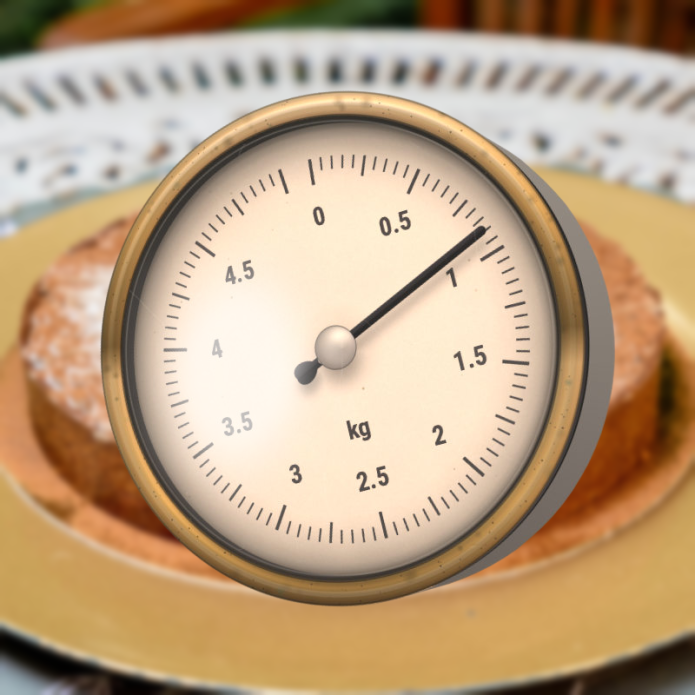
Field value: 0.9 kg
